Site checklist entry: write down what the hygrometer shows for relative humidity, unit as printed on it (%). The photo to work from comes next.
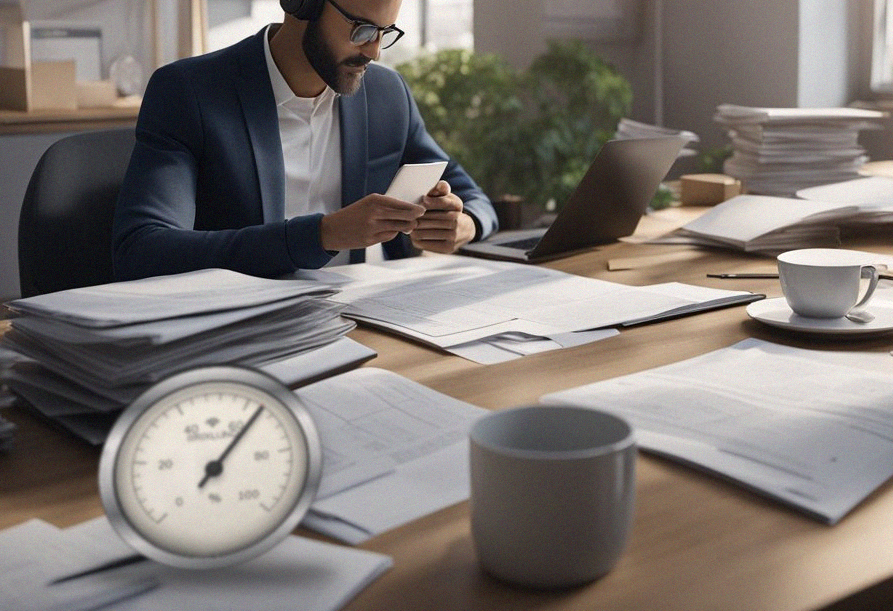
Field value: 64 %
